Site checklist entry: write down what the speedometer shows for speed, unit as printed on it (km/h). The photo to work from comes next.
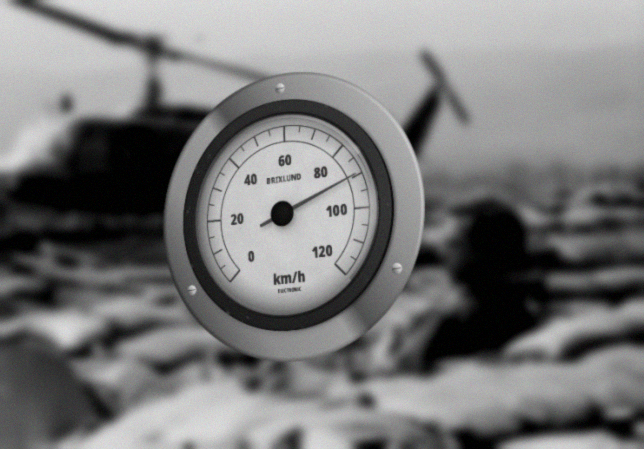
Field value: 90 km/h
